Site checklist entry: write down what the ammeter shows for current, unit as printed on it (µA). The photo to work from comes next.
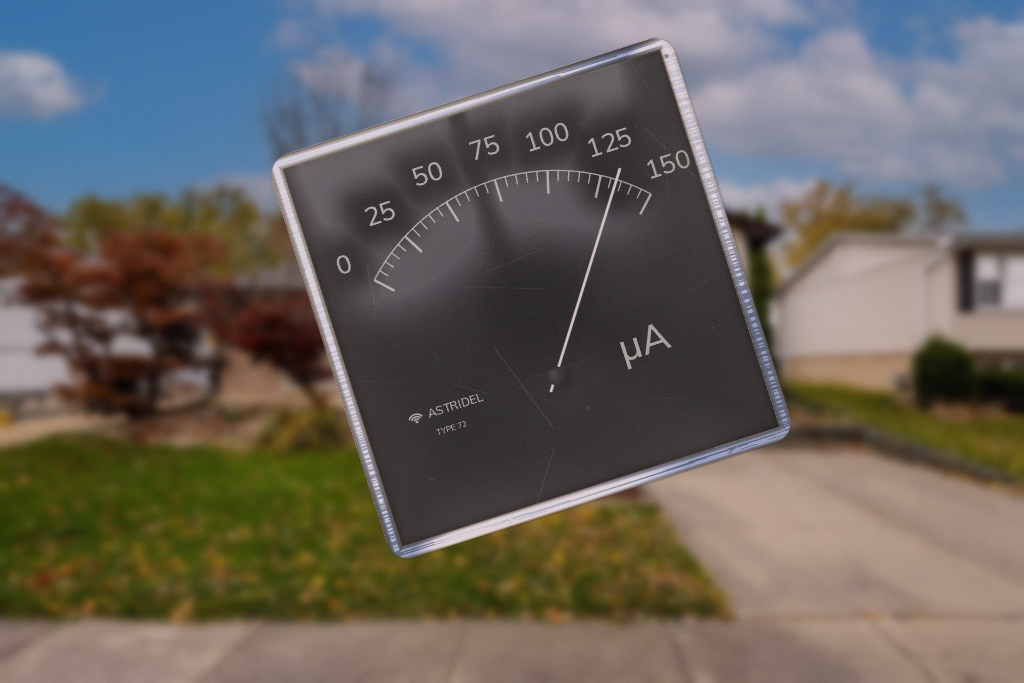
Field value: 132.5 µA
